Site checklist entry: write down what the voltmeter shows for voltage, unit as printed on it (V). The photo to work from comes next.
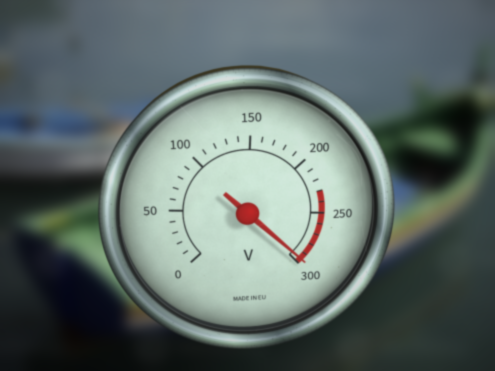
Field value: 295 V
